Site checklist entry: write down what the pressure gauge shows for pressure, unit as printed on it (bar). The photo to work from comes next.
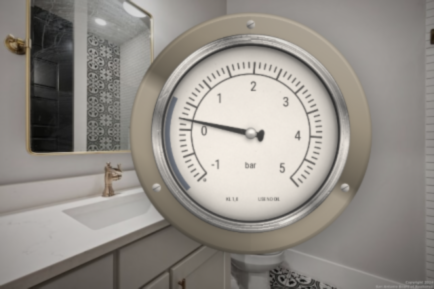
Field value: 0.2 bar
